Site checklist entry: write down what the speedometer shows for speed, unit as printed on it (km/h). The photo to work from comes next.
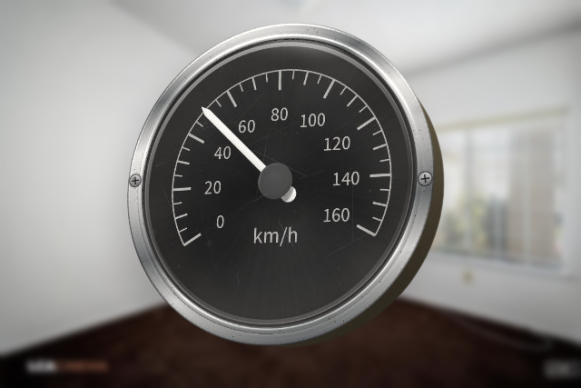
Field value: 50 km/h
